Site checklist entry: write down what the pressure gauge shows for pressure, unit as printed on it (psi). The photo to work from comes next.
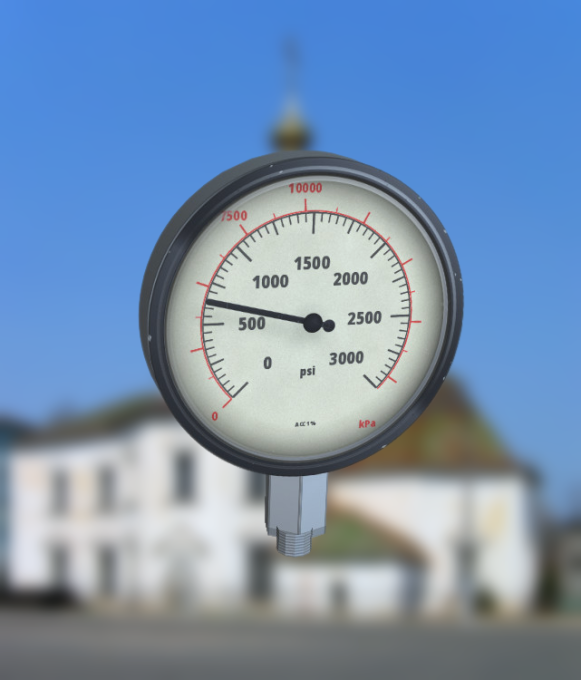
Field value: 650 psi
